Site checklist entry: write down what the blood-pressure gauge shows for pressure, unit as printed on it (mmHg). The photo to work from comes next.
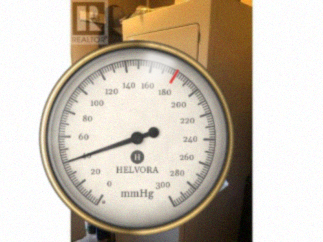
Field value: 40 mmHg
